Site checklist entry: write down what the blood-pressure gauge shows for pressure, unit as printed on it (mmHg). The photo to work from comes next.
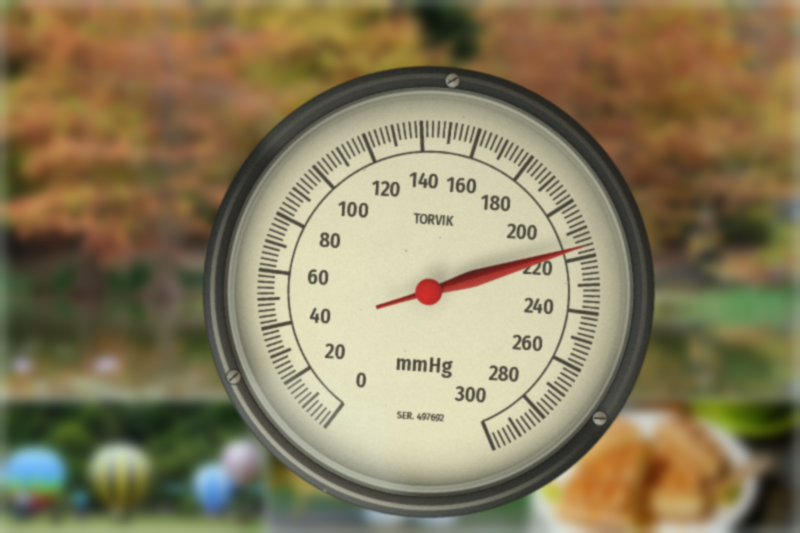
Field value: 216 mmHg
